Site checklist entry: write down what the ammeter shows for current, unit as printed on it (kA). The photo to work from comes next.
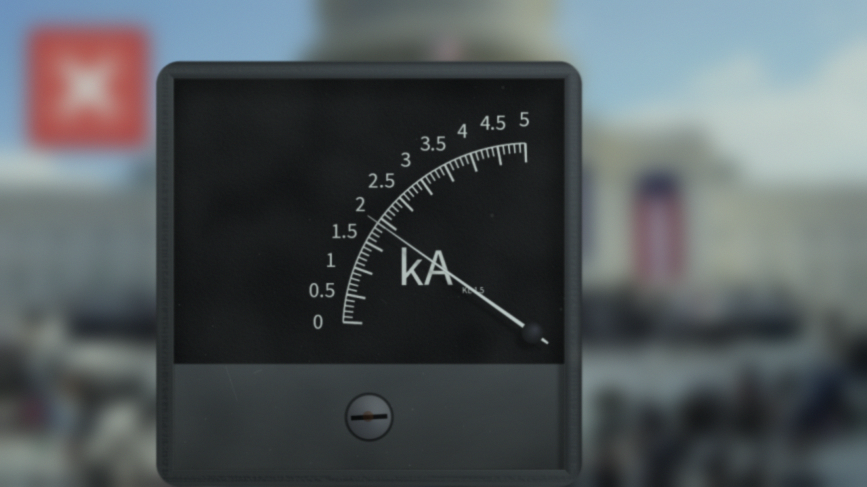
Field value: 1.9 kA
